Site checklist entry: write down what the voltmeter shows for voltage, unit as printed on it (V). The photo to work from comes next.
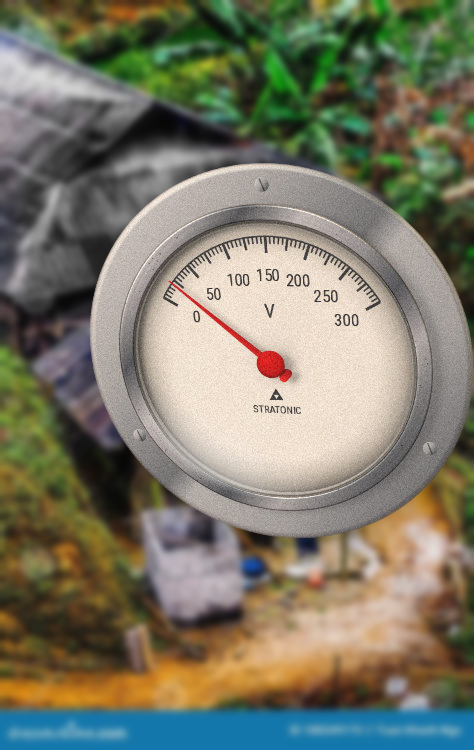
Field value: 25 V
